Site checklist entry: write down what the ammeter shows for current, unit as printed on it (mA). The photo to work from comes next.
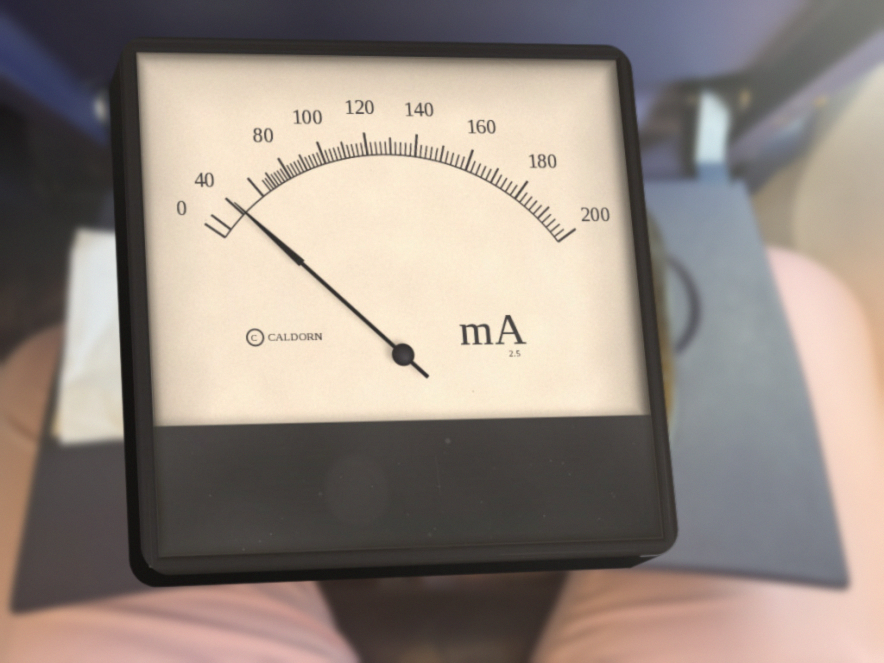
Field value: 40 mA
